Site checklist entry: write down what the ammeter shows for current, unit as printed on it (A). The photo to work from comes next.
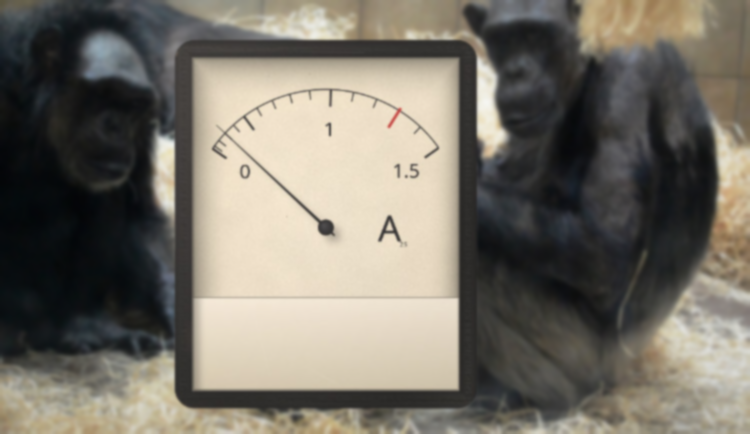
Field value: 0.3 A
